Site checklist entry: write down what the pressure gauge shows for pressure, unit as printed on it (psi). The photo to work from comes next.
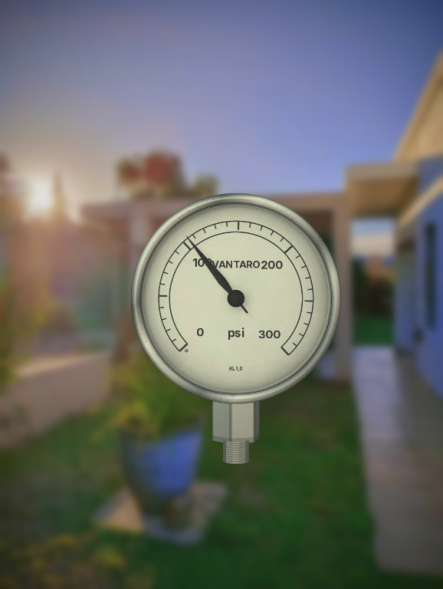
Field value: 105 psi
